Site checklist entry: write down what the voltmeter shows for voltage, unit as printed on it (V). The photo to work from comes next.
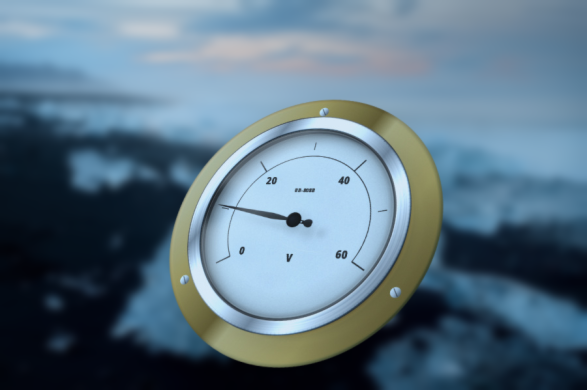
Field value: 10 V
